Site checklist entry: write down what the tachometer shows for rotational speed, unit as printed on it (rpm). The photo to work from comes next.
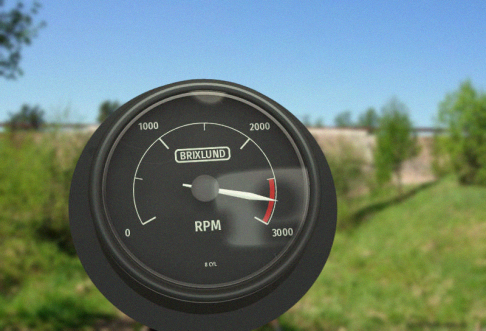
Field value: 2750 rpm
